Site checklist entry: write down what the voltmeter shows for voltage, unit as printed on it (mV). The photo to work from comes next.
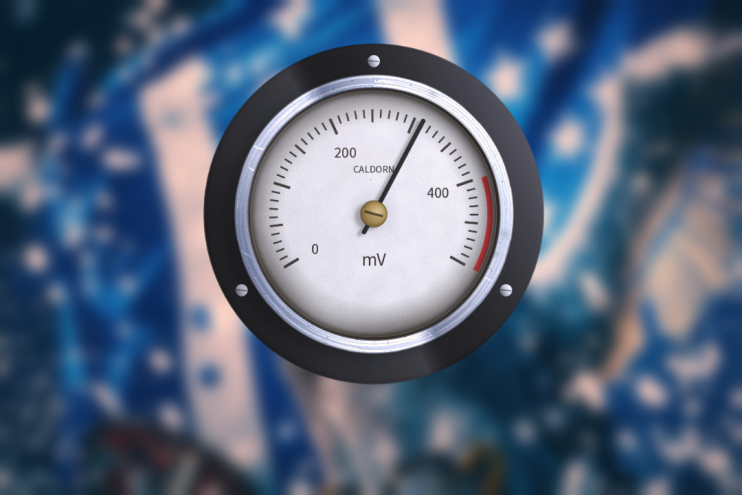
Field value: 310 mV
